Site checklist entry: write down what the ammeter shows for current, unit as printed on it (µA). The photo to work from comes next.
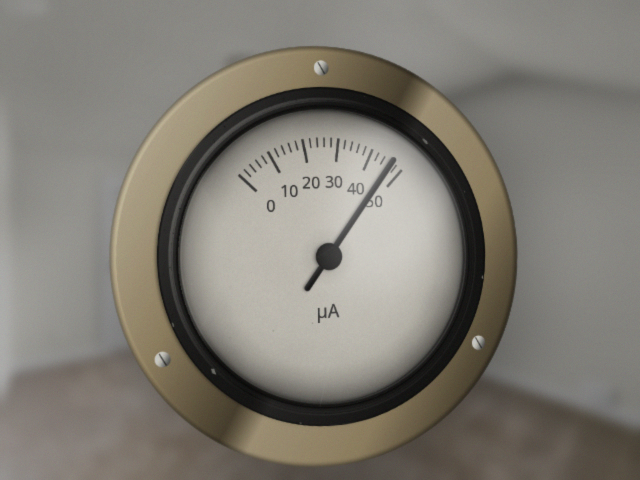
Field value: 46 µA
